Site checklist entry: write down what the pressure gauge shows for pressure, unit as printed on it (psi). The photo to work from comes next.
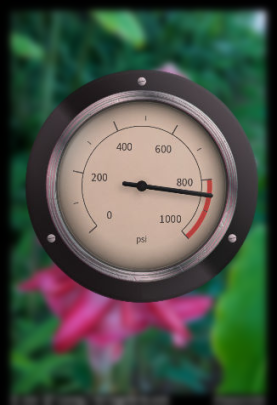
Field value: 850 psi
